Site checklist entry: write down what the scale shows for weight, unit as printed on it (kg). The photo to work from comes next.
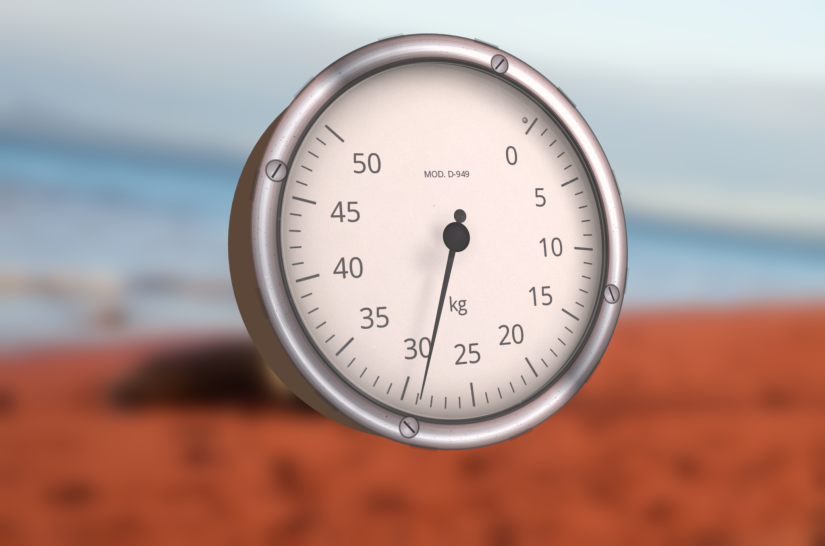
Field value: 29 kg
